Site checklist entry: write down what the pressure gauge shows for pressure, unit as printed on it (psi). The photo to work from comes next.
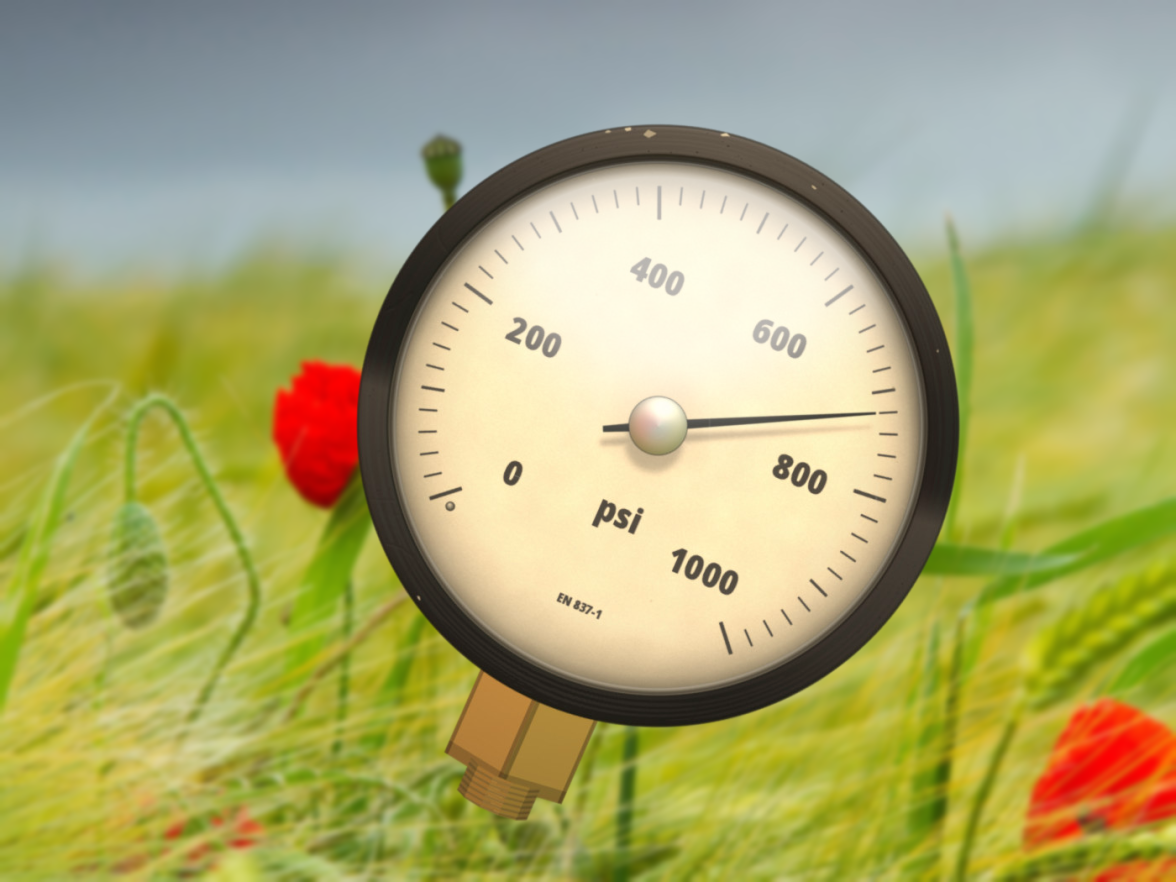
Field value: 720 psi
